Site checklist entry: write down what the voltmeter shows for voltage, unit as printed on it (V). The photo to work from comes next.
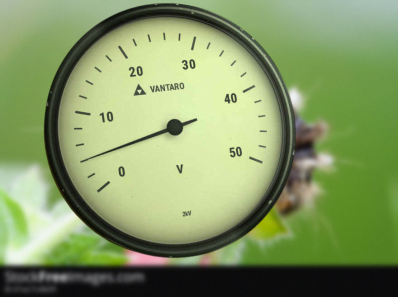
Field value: 4 V
